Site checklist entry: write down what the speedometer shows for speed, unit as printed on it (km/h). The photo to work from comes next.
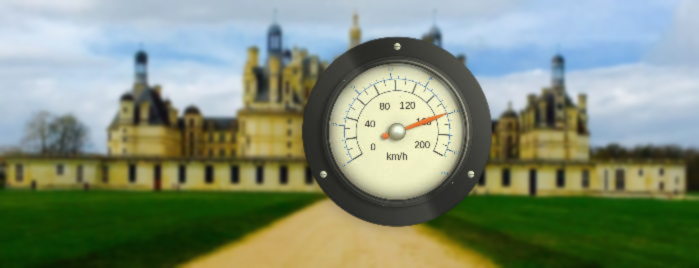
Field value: 160 km/h
